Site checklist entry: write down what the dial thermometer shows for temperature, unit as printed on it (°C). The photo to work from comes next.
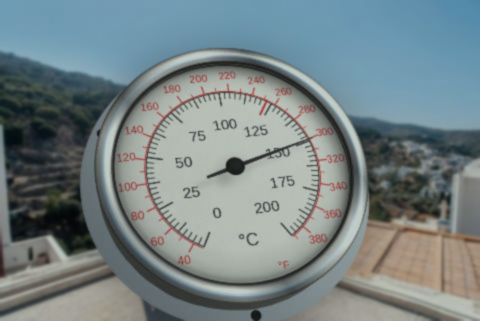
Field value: 150 °C
